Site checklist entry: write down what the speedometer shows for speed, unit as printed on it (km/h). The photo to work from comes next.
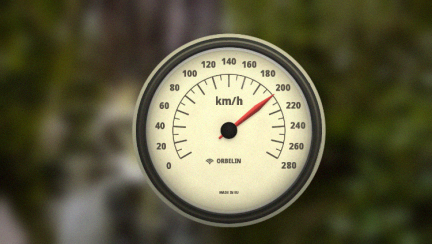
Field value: 200 km/h
